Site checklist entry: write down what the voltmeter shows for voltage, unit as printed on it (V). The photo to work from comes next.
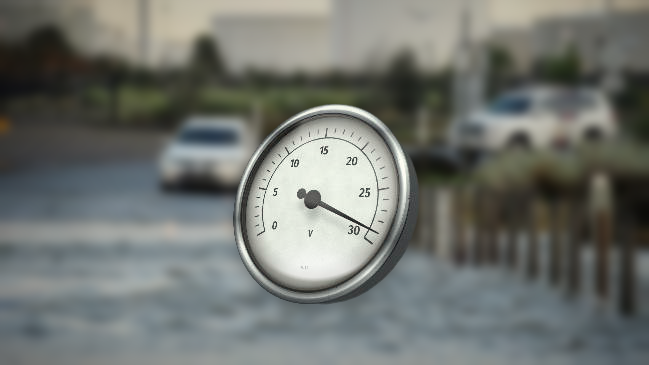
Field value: 29 V
